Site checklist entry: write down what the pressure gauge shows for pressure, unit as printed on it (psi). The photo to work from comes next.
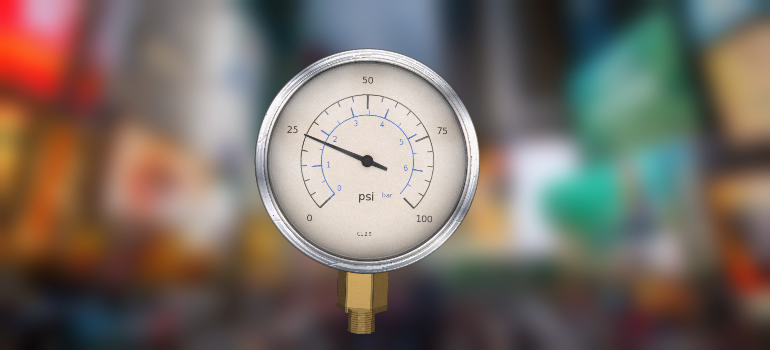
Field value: 25 psi
